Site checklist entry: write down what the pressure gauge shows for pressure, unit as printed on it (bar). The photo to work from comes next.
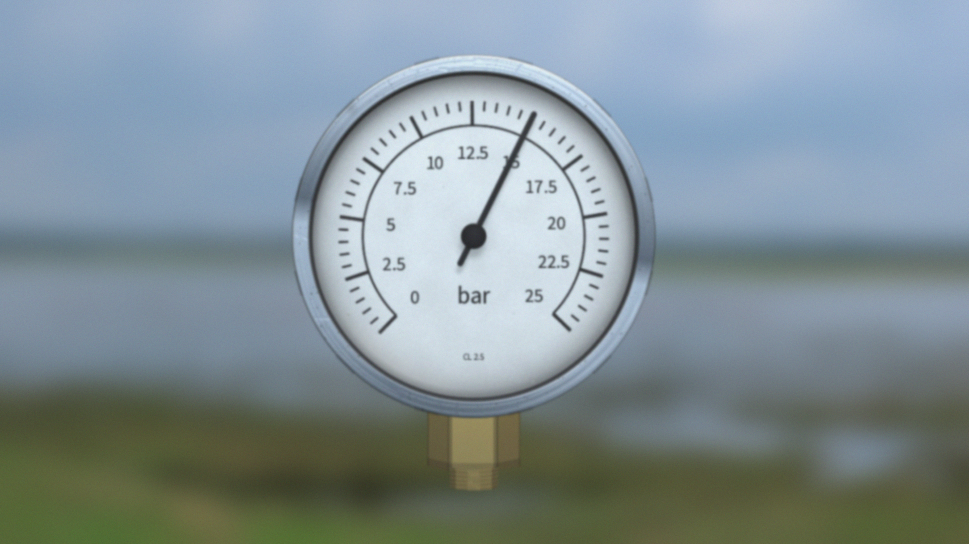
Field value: 15 bar
